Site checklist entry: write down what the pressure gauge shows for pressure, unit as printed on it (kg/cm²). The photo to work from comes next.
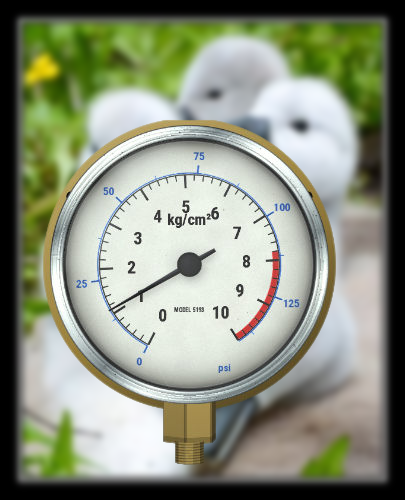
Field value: 1.1 kg/cm²
